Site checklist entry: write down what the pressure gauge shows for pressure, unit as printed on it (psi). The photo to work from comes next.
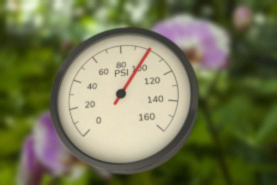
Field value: 100 psi
